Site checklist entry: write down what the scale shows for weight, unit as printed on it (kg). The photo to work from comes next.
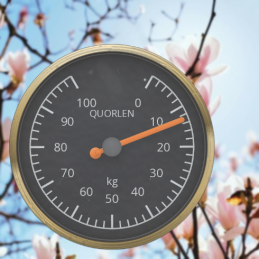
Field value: 13 kg
